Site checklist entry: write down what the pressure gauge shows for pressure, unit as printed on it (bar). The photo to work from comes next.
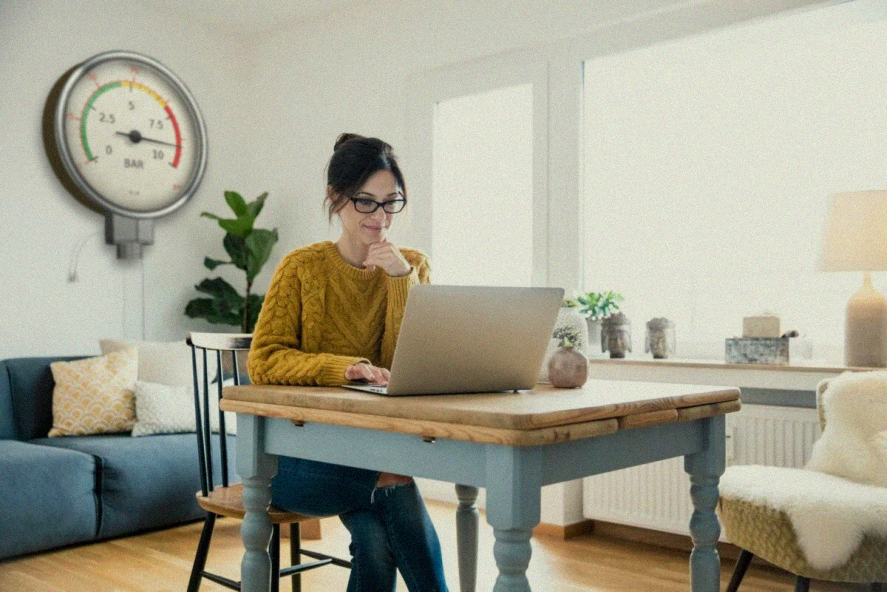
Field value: 9 bar
